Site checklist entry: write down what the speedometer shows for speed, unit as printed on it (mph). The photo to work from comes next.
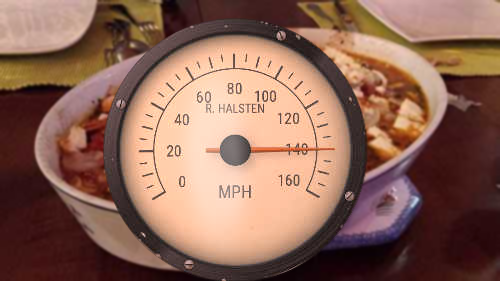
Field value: 140 mph
